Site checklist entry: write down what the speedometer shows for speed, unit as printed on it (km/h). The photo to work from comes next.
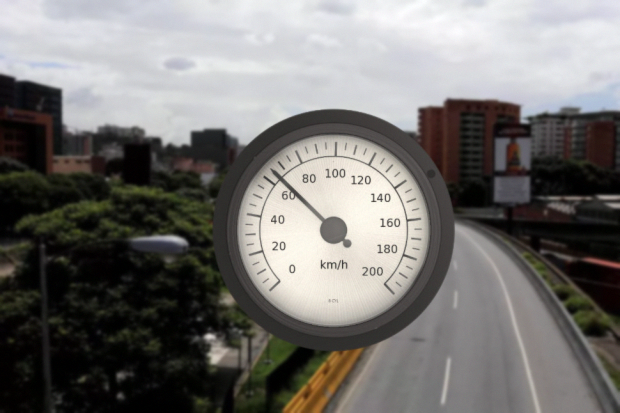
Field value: 65 km/h
